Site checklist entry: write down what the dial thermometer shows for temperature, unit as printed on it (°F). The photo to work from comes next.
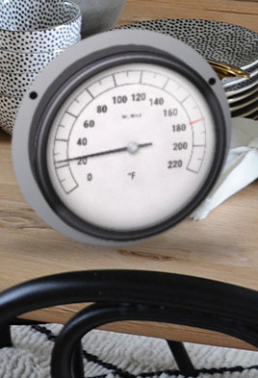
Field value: 25 °F
